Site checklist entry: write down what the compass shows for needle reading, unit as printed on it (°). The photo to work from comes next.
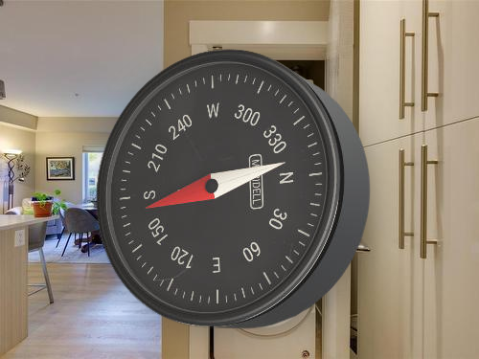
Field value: 170 °
